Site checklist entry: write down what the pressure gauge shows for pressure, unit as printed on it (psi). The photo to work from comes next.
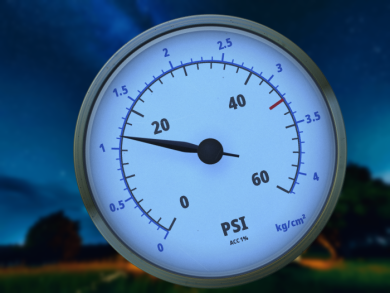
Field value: 16 psi
